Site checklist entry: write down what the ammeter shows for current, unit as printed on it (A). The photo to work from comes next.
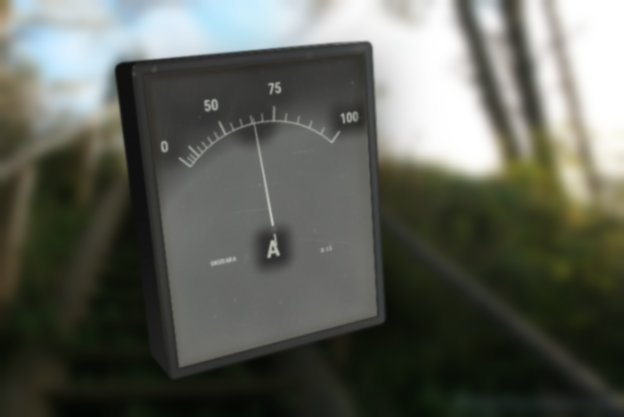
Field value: 65 A
